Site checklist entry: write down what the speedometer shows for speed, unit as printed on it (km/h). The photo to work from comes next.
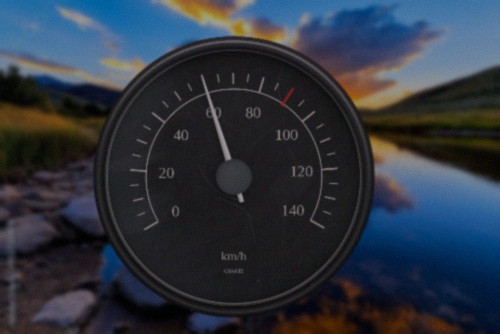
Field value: 60 km/h
